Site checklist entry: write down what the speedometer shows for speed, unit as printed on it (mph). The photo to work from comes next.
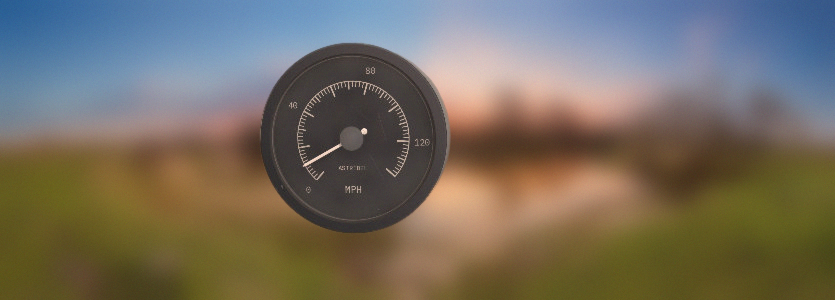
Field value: 10 mph
